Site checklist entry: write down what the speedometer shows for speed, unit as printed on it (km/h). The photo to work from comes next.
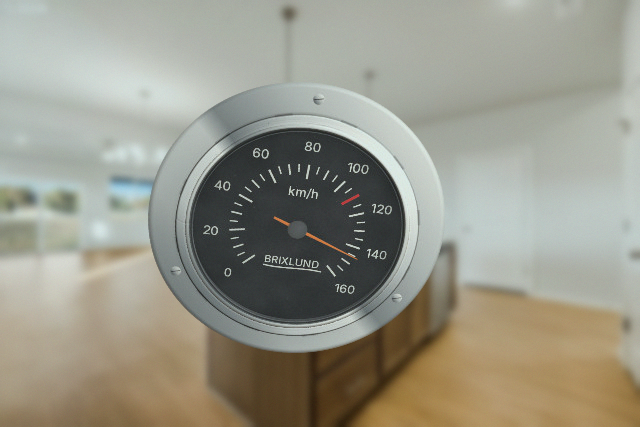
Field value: 145 km/h
